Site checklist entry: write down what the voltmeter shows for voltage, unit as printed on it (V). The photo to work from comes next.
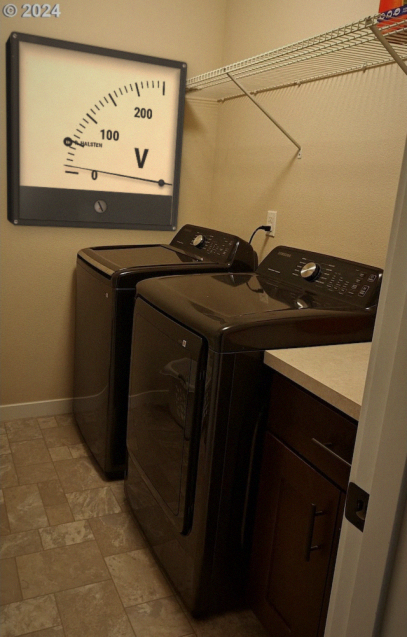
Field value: 10 V
